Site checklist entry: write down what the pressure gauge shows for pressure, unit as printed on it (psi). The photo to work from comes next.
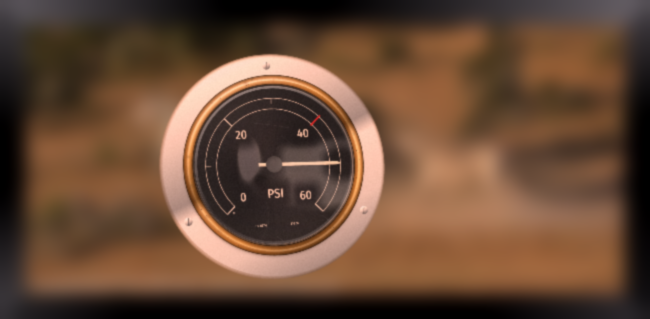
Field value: 50 psi
